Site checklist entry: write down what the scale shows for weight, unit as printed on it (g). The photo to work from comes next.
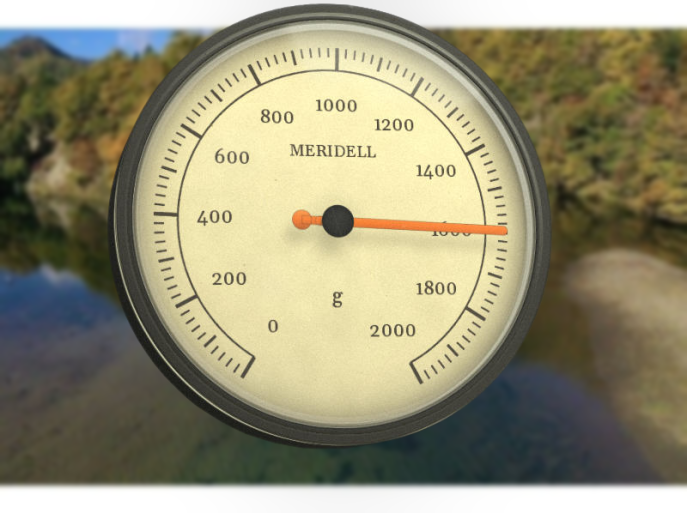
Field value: 1600 g
